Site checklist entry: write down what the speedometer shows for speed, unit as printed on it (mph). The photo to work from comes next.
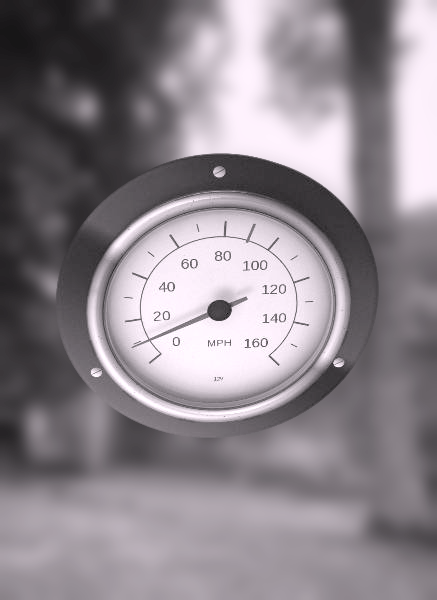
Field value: 10 mph
